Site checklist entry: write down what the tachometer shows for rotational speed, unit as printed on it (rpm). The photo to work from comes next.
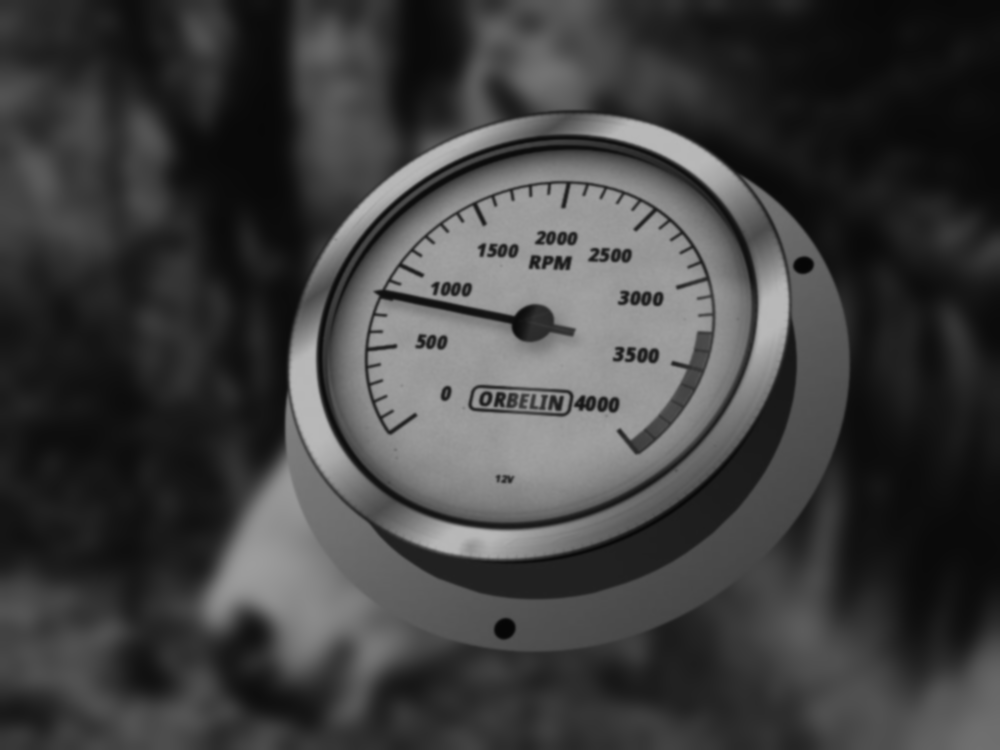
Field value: 800 rpm
